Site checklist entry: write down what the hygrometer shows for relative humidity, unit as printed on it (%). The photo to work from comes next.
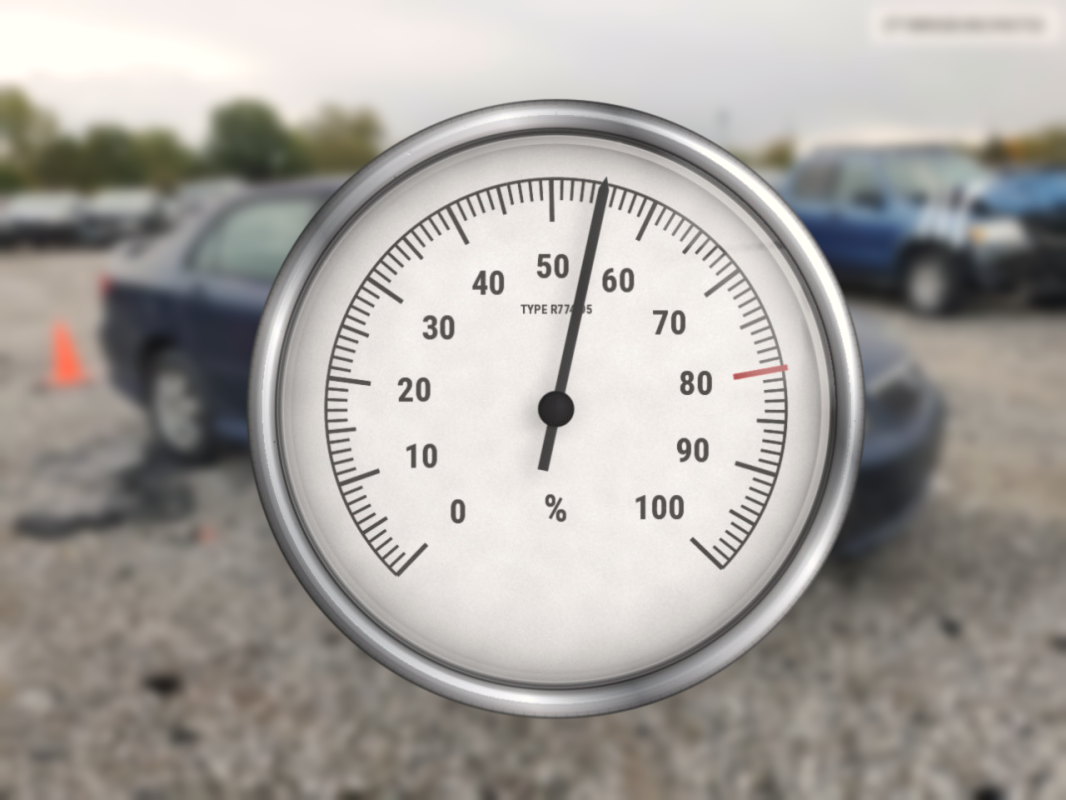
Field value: 55 %
